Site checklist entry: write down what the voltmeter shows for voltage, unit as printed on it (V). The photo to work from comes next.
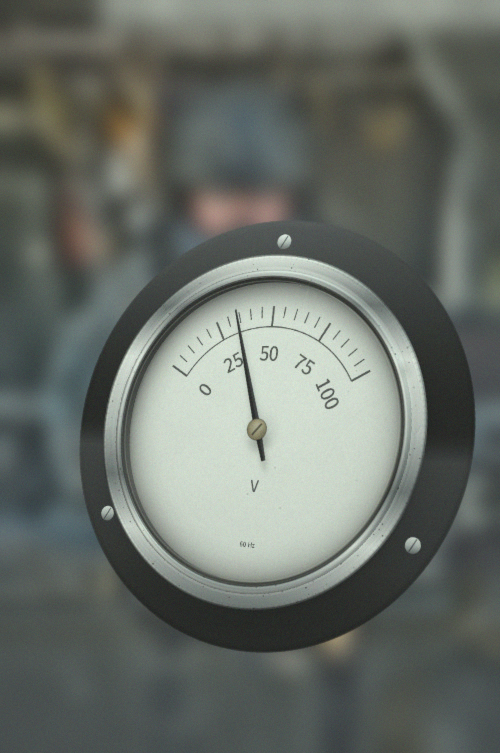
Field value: 35 V
